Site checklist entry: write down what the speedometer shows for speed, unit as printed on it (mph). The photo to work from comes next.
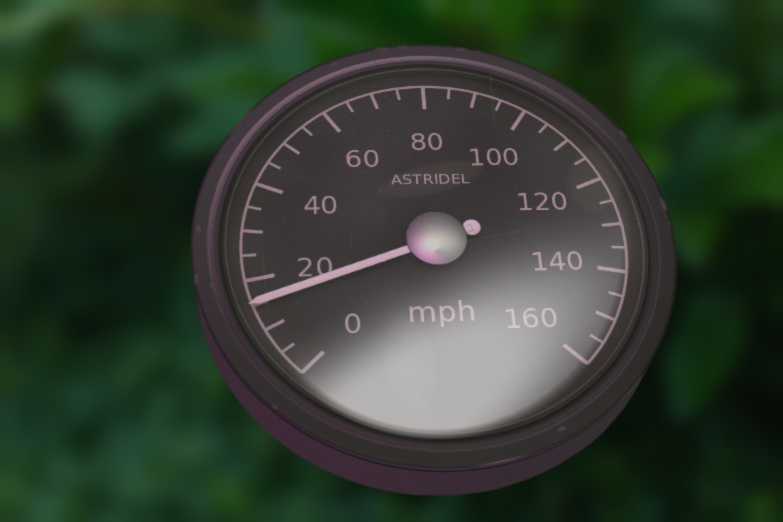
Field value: 15 mph
